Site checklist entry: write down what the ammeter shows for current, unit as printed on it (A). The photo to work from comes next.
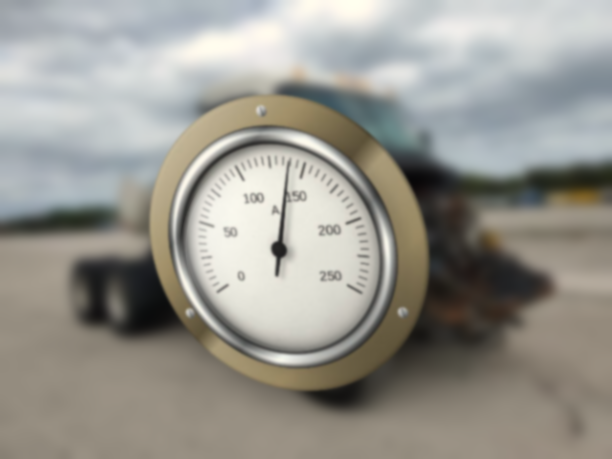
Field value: 140 A
